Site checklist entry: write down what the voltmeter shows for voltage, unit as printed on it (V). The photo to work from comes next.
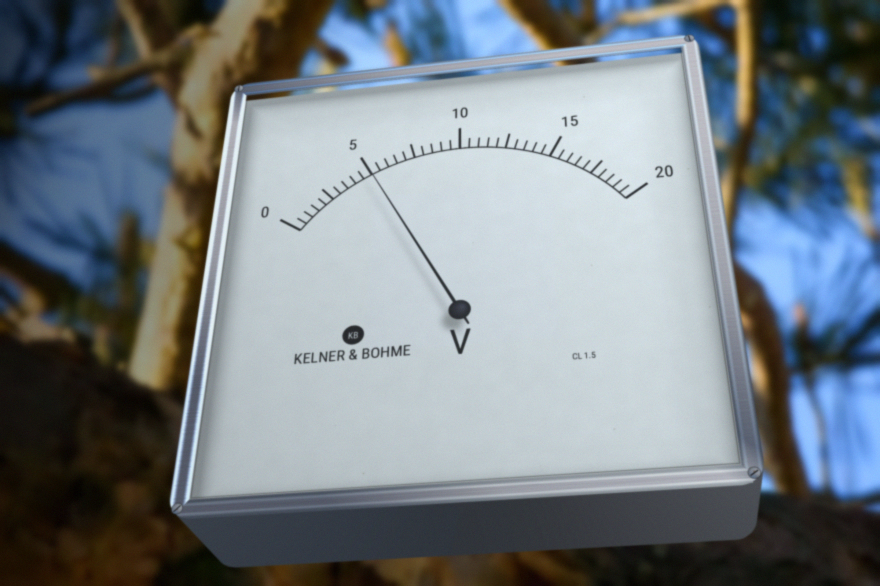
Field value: 5 V
